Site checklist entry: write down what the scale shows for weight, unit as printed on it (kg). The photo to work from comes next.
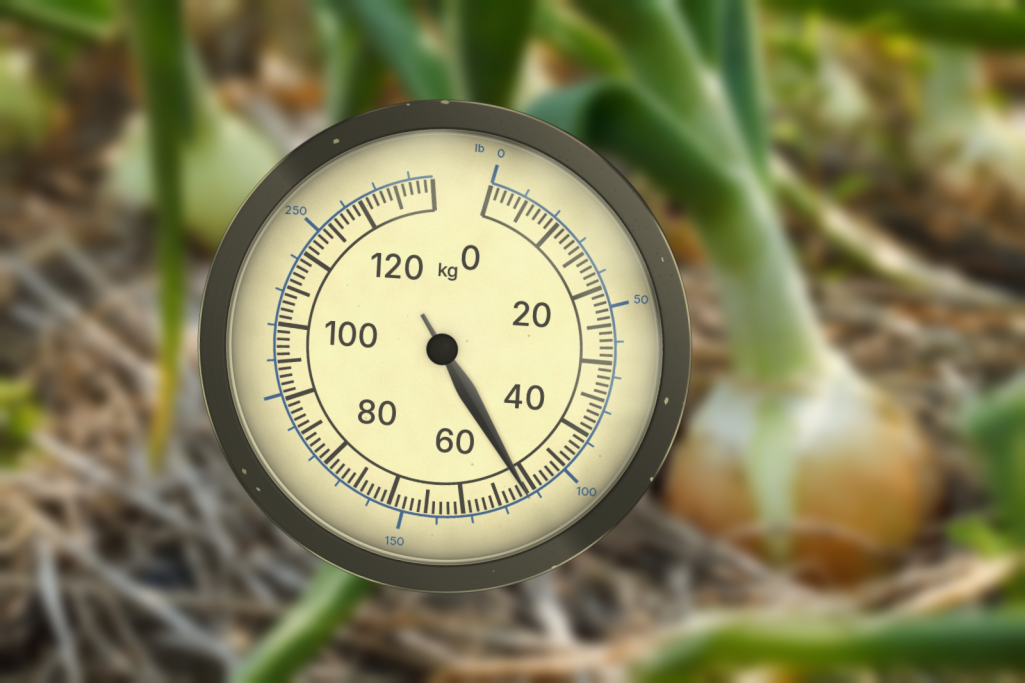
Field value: 51 kg
